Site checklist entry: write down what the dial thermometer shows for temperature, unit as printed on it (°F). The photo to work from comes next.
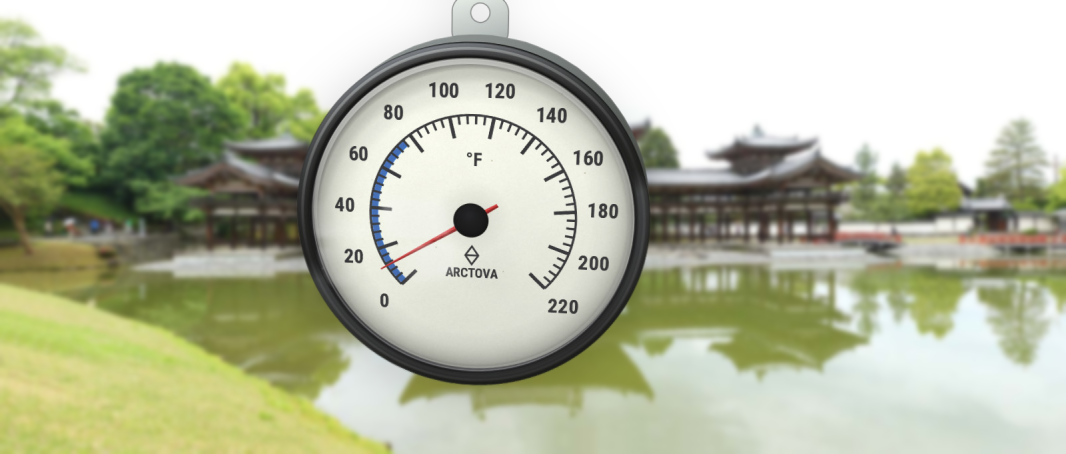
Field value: 12 °F
